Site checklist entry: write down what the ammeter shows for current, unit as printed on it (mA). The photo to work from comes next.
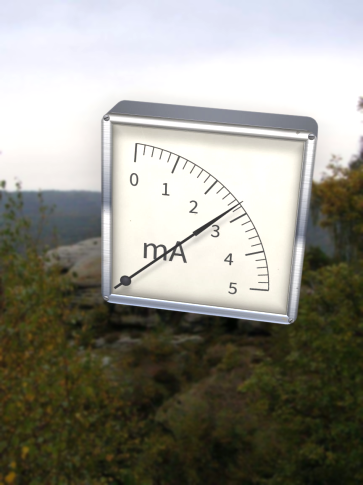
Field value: 2.7 mA
